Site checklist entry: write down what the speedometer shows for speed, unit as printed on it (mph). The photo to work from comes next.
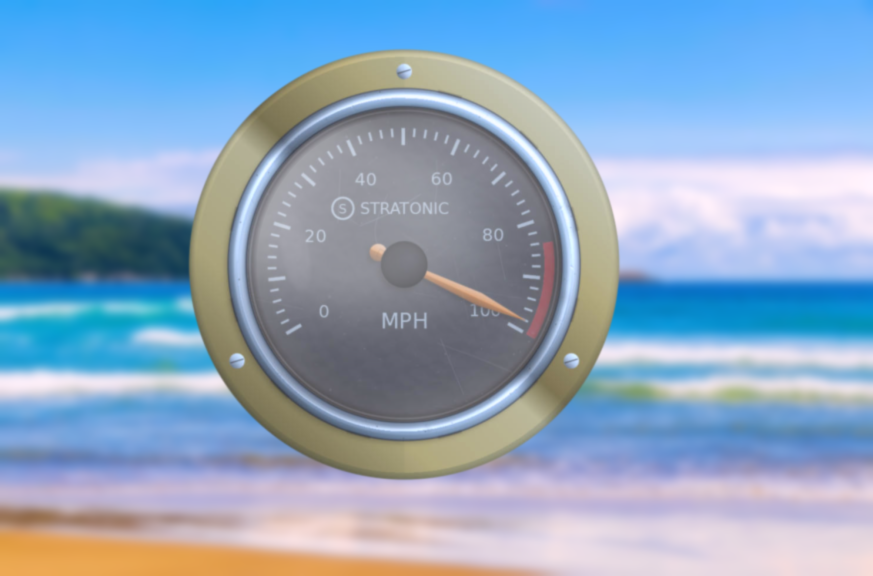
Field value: 98 mph
